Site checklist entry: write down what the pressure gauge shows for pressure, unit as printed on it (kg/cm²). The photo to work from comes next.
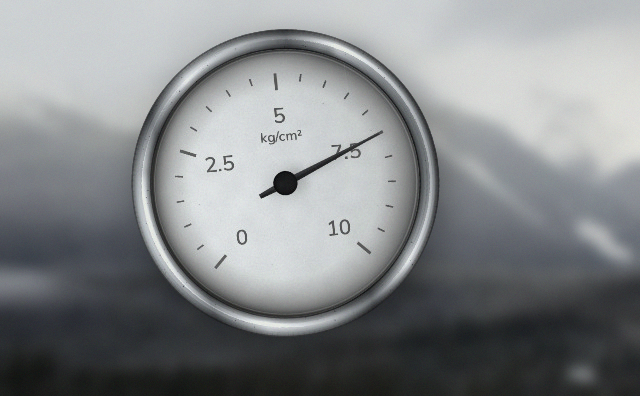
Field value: 7.5 kg/cm²
